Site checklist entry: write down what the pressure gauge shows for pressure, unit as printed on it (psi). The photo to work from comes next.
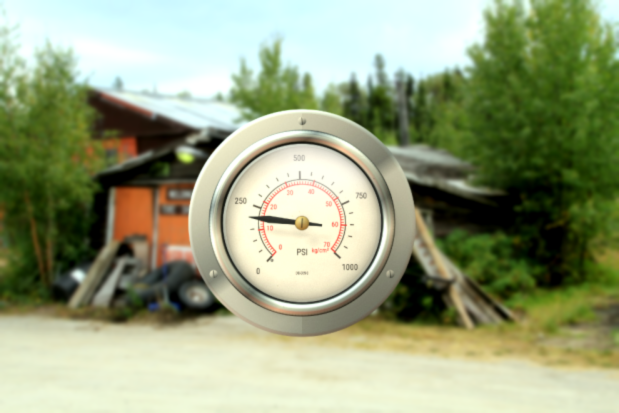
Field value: 200 psi
